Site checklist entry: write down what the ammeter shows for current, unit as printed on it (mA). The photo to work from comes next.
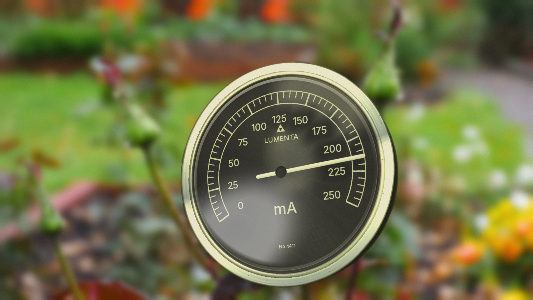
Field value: 215 mA
